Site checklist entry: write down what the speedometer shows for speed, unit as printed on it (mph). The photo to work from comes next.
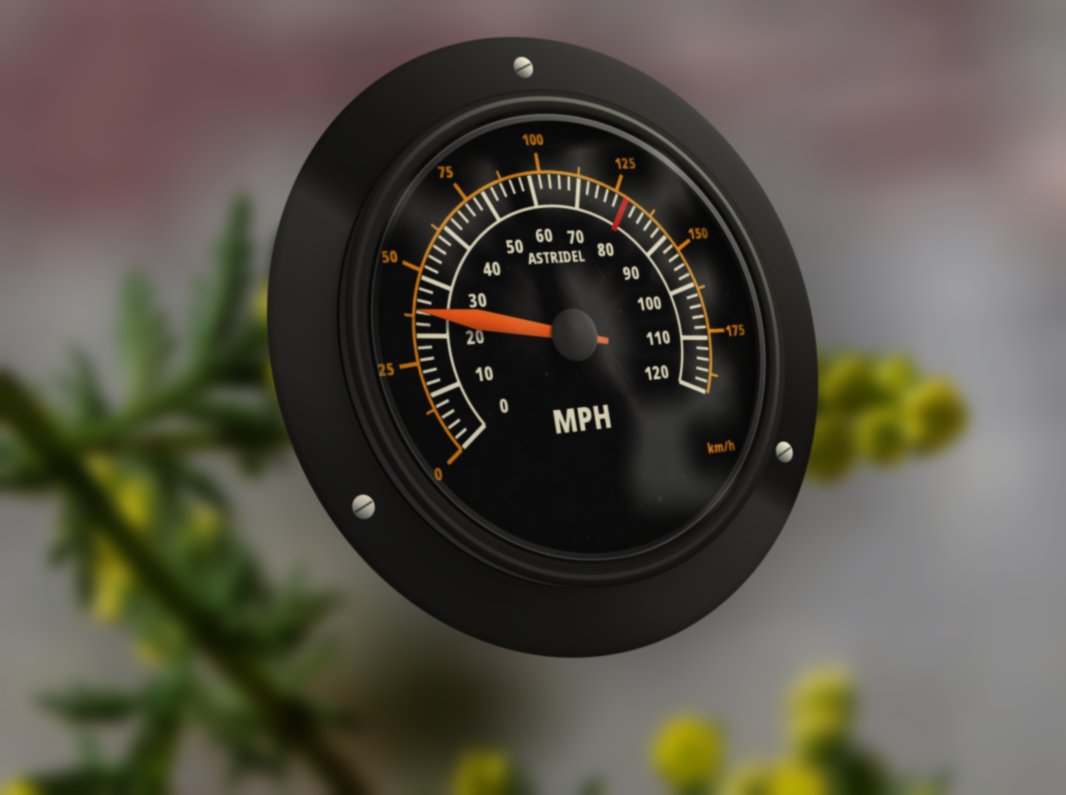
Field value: 24 mph
